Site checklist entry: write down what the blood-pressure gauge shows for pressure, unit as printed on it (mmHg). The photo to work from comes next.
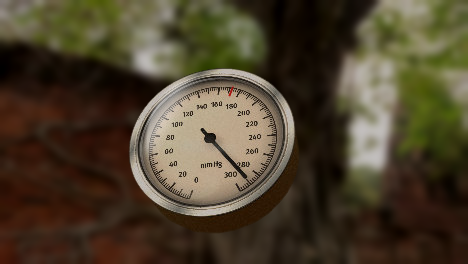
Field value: 290 mmHg
